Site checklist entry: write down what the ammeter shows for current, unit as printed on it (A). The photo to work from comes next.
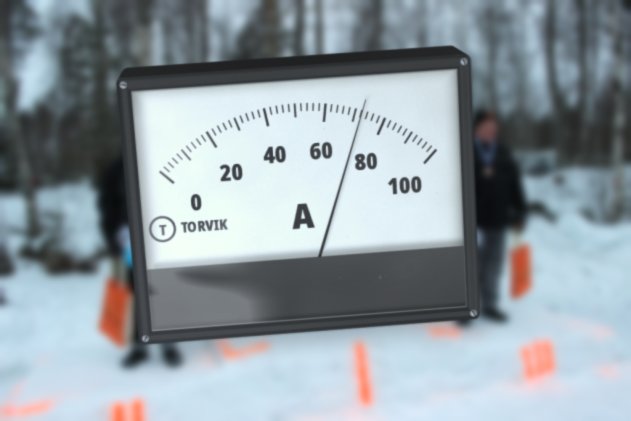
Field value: 72 A
